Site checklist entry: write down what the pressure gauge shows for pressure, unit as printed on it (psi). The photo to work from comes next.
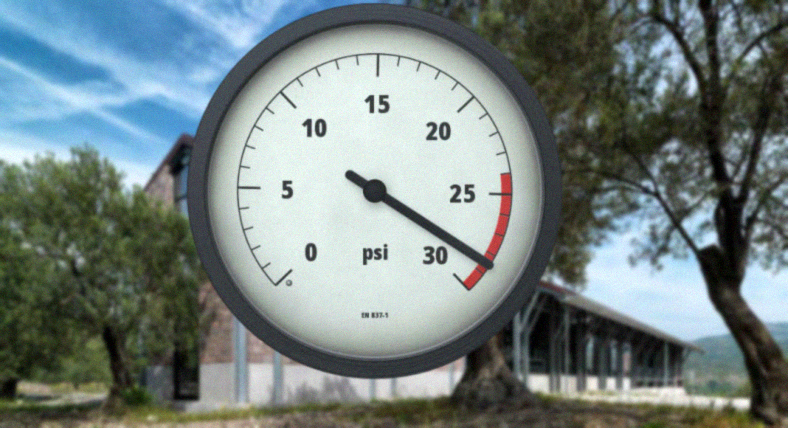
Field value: 28.5 psi
